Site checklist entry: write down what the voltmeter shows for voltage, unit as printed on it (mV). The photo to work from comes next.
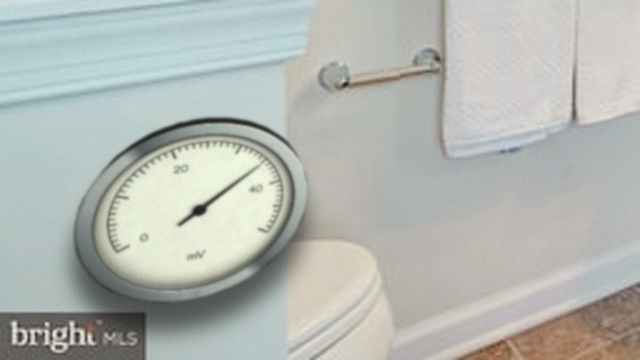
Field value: 35 mV
